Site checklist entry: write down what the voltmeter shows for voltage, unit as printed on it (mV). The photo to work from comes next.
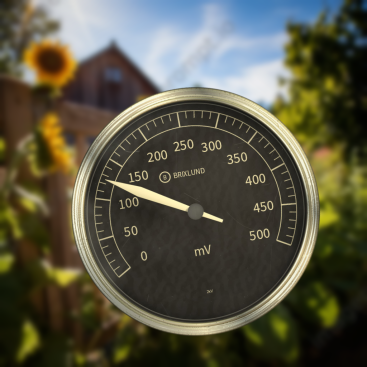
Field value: 125 mV
